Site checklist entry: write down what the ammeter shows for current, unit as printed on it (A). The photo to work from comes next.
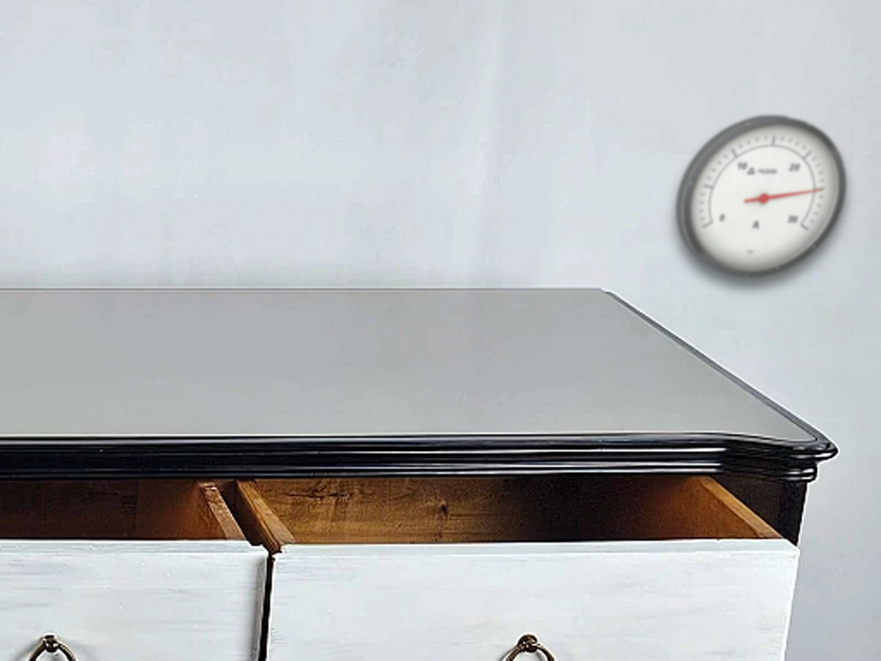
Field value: 25 A
